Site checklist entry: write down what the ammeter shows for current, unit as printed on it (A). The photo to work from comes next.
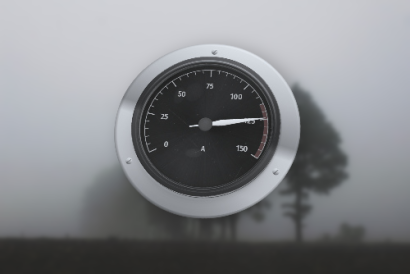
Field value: 125 A
